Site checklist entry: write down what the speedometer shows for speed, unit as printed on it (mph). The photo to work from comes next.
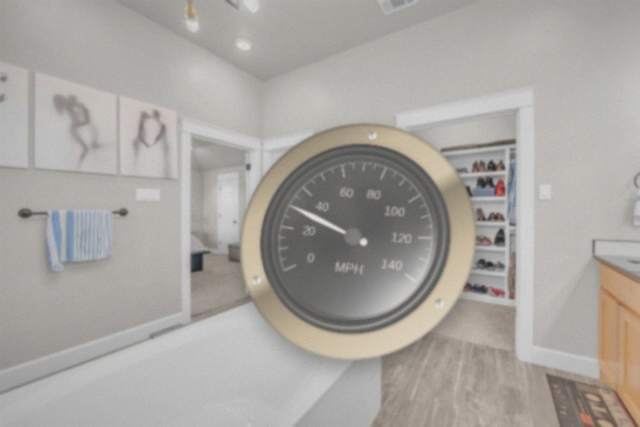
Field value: 30 mph
